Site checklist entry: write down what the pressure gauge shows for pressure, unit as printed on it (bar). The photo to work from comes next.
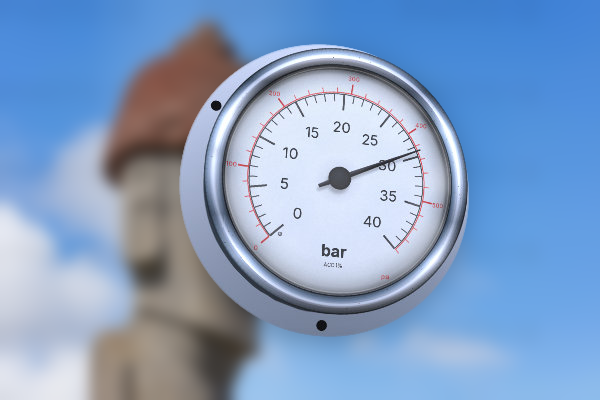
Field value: 29.5 bar
